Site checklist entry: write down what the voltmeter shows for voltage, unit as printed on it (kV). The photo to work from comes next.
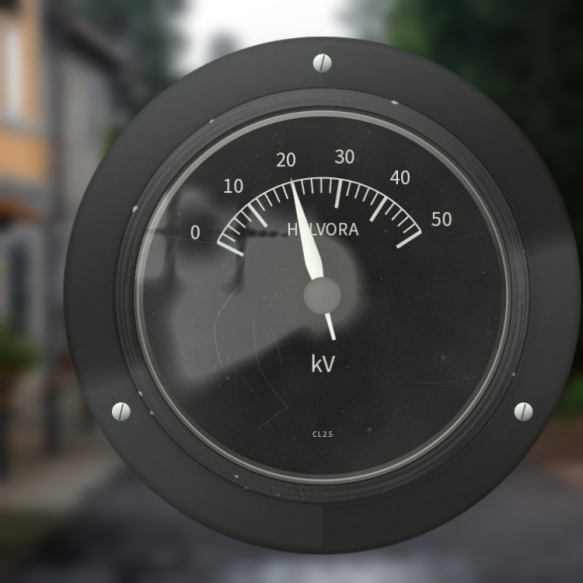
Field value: 20 kV
